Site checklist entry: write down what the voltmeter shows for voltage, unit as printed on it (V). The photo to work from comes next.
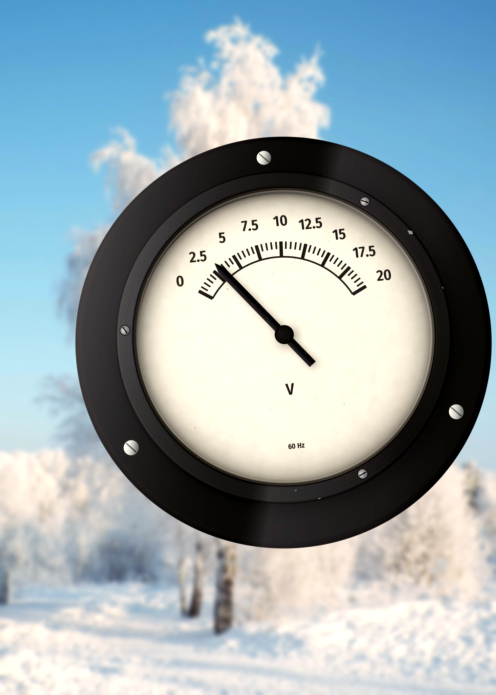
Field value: 3 V
